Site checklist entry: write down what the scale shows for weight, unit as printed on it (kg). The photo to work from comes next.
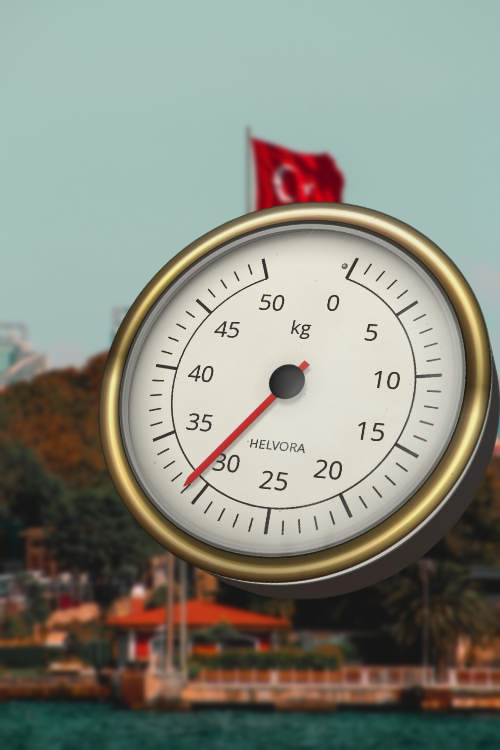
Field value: 31 kg
